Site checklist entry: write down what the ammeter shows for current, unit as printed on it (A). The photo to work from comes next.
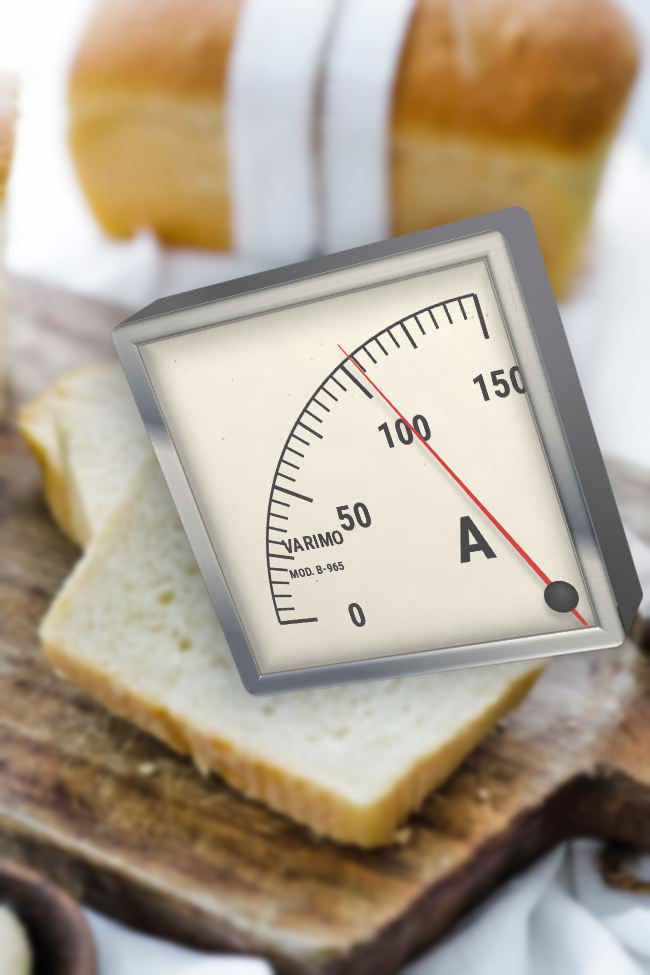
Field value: 105 A
